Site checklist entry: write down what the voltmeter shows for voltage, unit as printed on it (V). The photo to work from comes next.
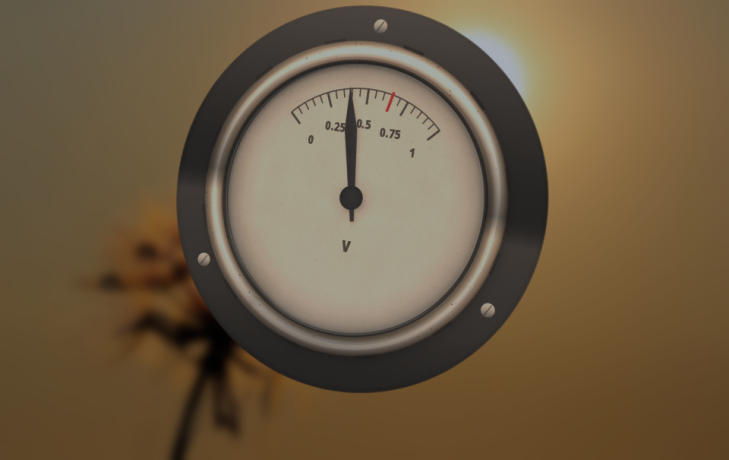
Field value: 0.4 V
